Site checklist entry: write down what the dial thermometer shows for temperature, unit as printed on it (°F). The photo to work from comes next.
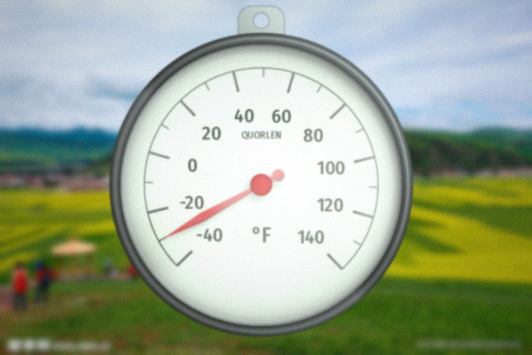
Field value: -30 °F
